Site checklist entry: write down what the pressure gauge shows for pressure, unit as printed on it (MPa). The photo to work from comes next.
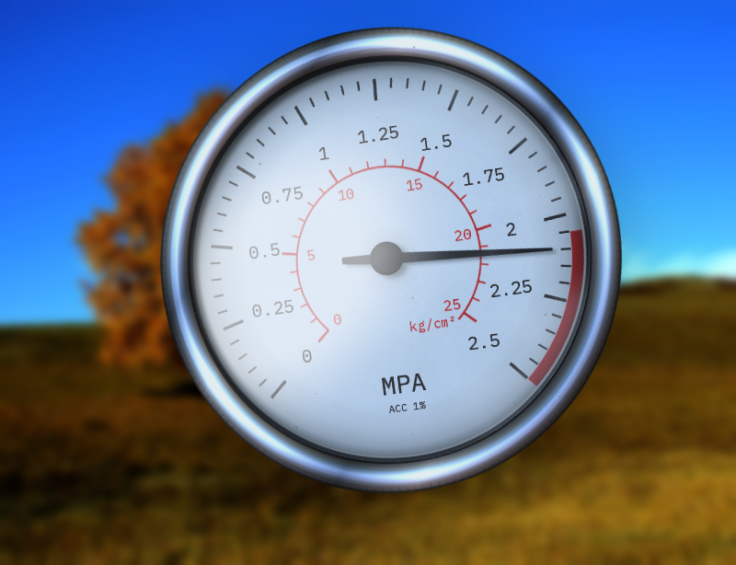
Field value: 2.1 MPa
